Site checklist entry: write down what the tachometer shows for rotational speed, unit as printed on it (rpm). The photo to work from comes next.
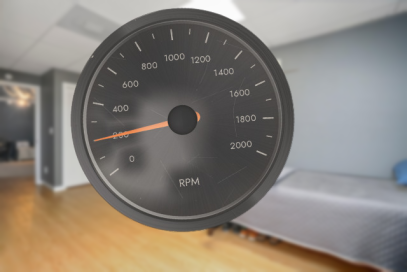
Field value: 200 rpm
